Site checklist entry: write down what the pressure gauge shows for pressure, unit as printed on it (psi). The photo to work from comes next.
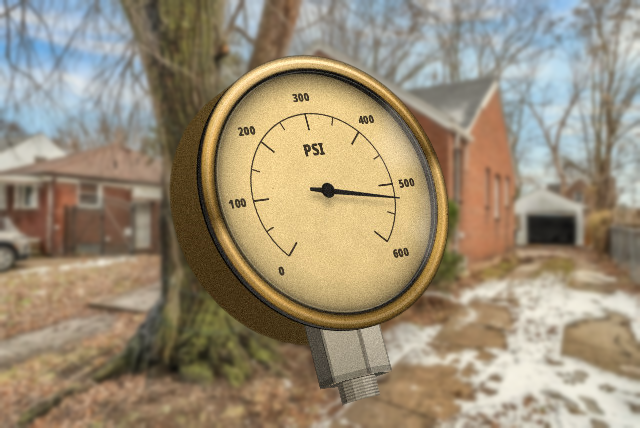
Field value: 525 psi
